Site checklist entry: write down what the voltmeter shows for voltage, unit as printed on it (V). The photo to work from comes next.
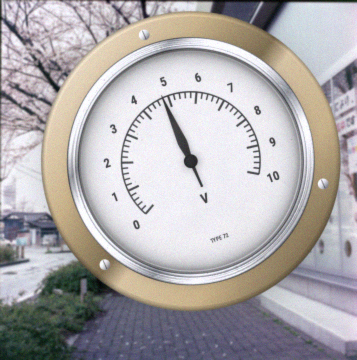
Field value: 4.8 V
